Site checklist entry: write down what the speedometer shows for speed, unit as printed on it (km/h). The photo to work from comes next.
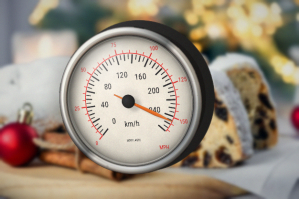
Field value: 245 km/h
